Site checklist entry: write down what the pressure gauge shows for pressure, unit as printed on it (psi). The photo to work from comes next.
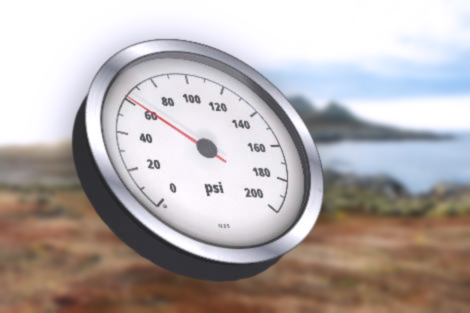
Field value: 60 psi
